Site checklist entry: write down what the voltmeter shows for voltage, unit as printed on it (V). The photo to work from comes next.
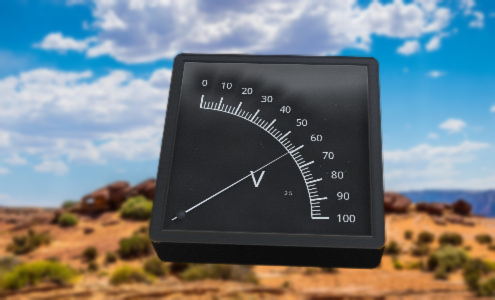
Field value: 60 V
